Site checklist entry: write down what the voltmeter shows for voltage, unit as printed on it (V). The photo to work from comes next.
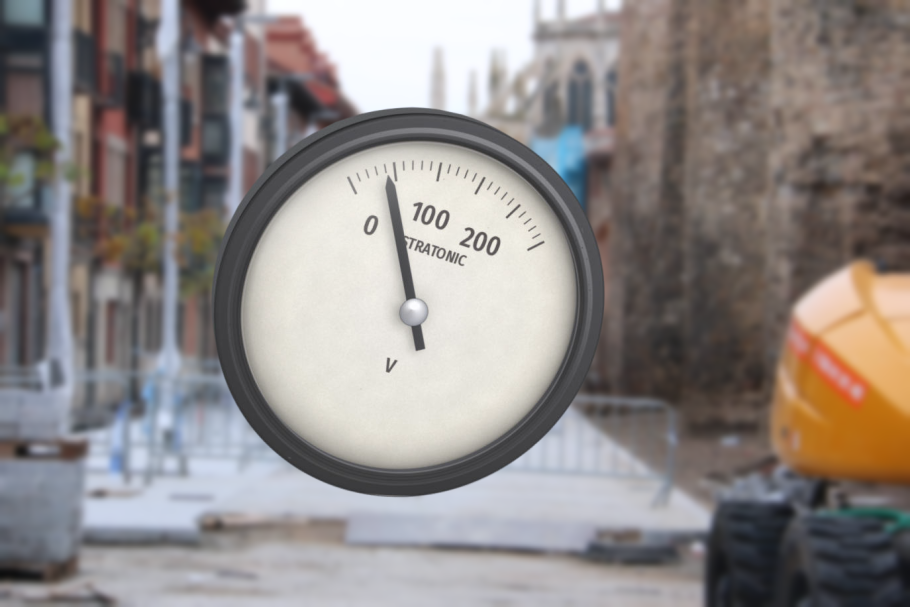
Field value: 40 V
